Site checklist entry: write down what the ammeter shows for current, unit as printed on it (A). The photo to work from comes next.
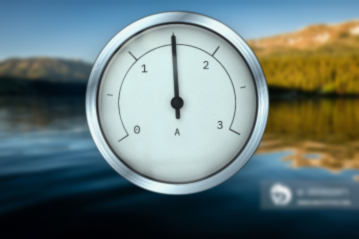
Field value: 1.5 A
